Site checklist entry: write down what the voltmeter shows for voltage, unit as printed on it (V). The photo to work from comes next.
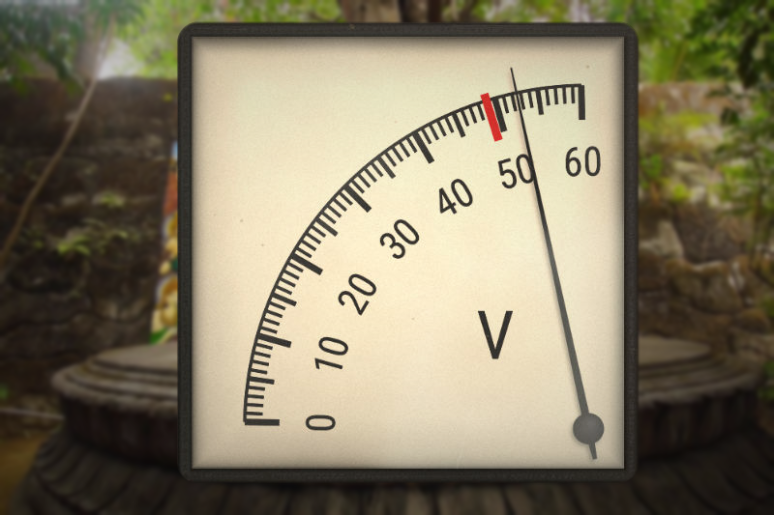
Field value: 52.5 V
